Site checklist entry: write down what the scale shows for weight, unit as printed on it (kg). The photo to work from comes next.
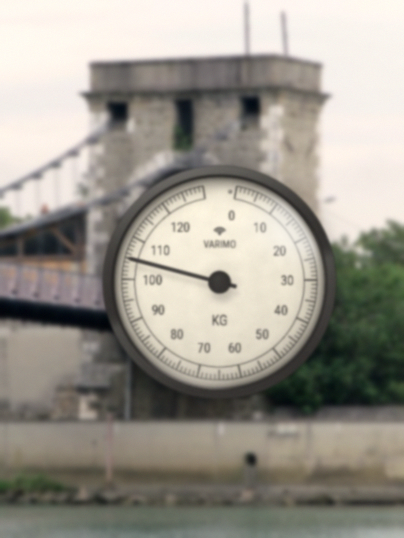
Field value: 105 kg
